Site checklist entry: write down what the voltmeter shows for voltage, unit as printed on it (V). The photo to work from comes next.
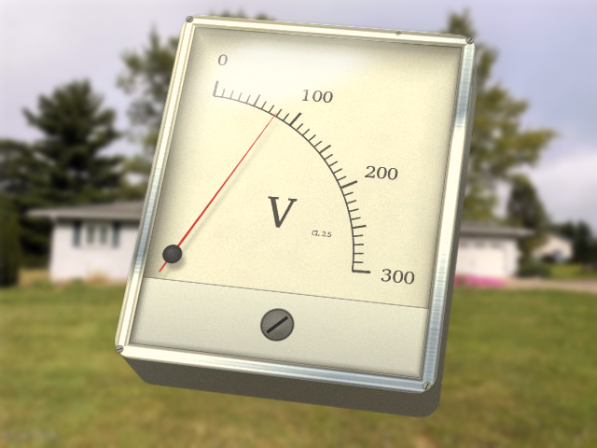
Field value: 80 V
